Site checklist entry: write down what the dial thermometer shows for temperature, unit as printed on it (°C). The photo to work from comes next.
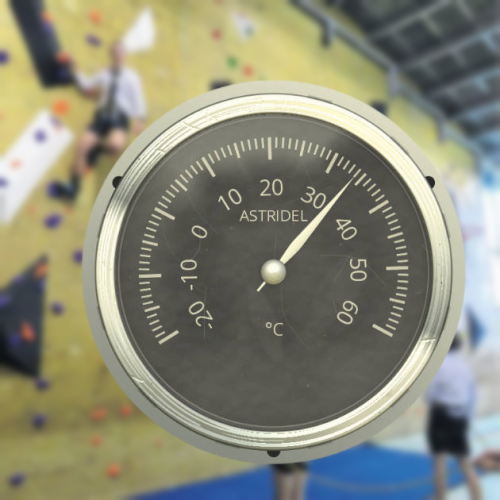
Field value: 34 °C
